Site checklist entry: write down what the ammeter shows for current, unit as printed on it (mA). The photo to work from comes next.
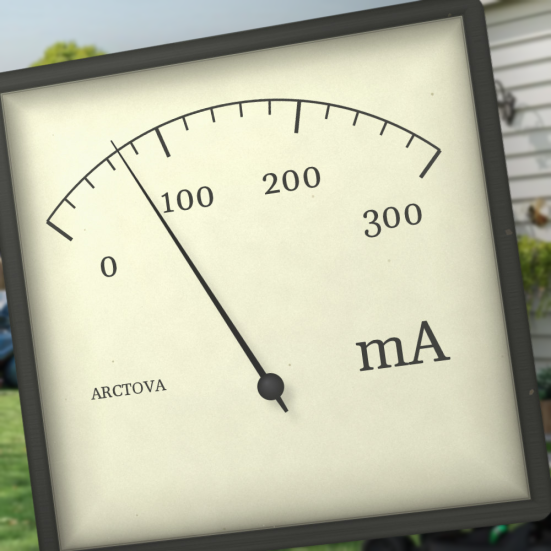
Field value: 70 mA
